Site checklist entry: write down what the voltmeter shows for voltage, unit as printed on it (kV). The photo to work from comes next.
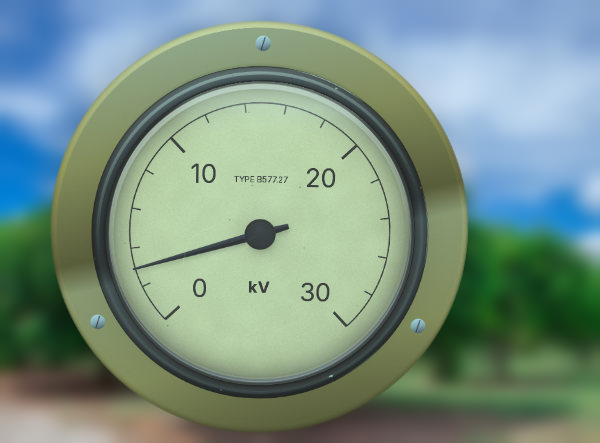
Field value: 3 kV
